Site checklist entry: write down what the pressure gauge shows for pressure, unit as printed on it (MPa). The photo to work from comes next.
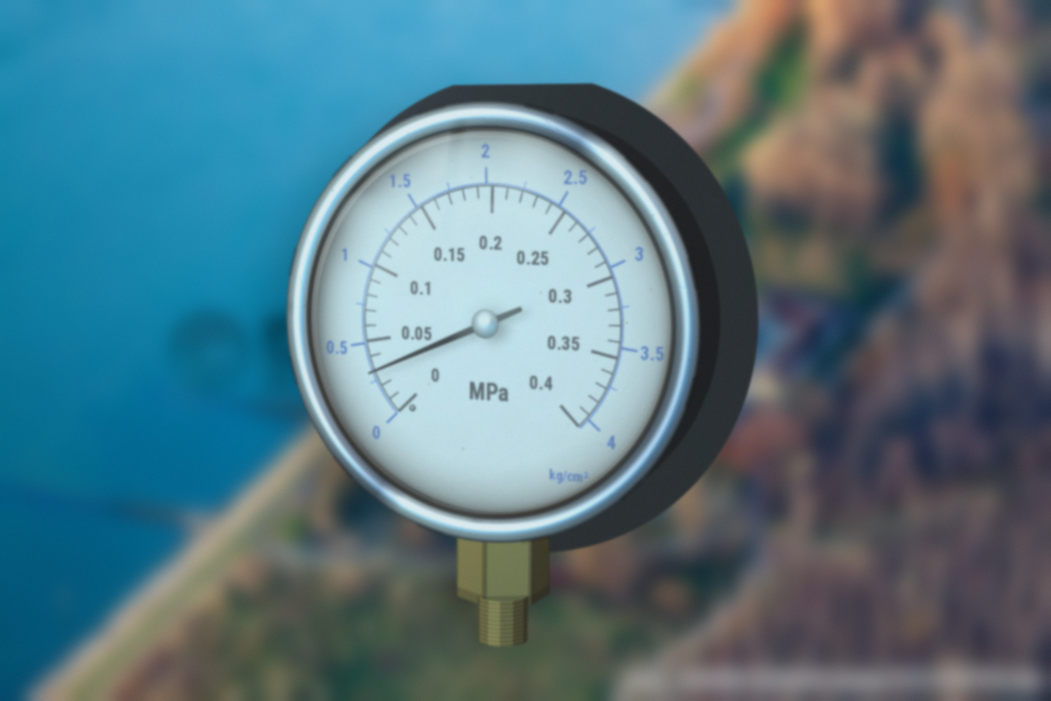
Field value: 0.03 MPa
